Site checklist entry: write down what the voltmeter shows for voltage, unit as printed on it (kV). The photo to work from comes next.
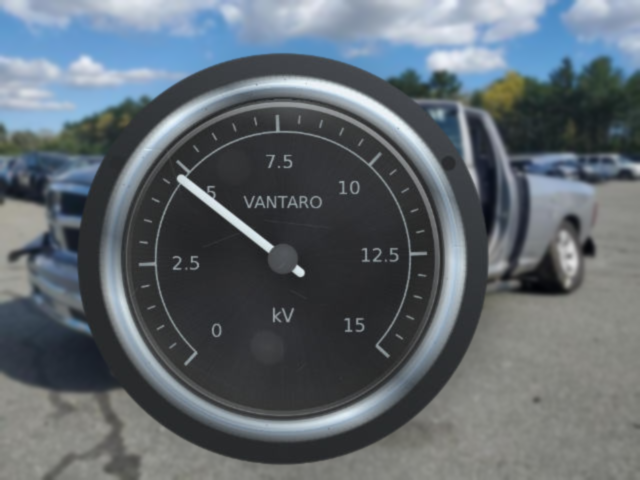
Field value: 4.75 kV
